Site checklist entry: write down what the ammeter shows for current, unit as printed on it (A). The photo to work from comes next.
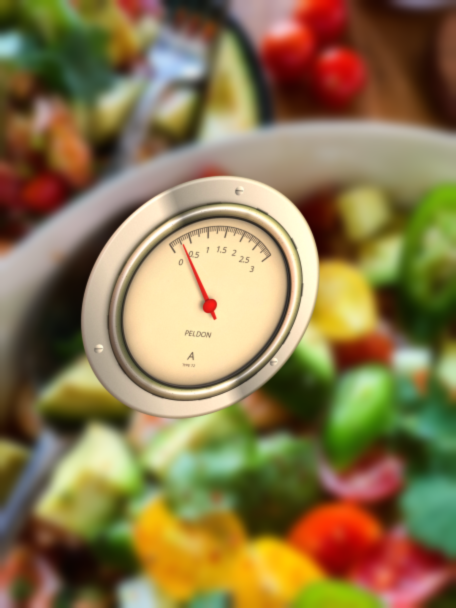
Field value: 0.25 A
